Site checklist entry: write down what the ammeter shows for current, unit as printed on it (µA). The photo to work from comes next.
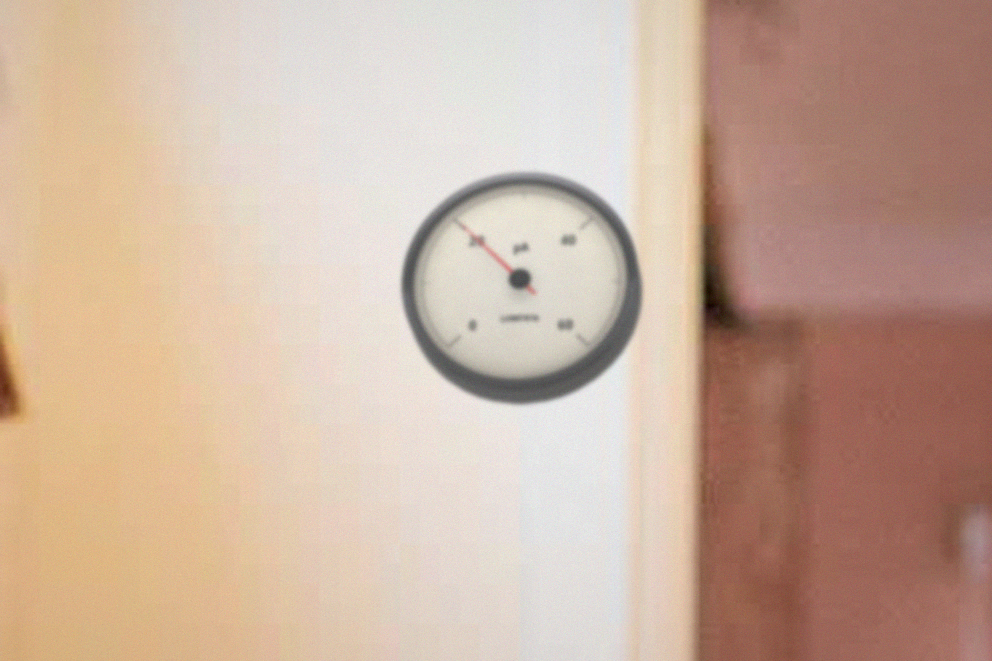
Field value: 20 µA
